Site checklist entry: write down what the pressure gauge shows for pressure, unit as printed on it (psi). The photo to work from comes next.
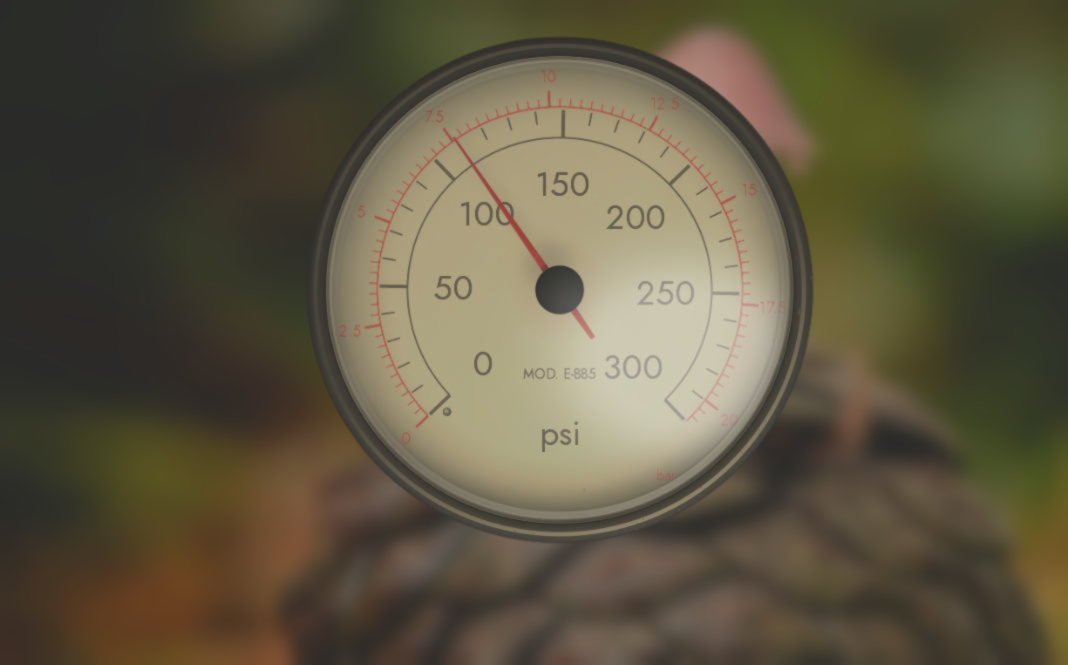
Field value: 110 psi
